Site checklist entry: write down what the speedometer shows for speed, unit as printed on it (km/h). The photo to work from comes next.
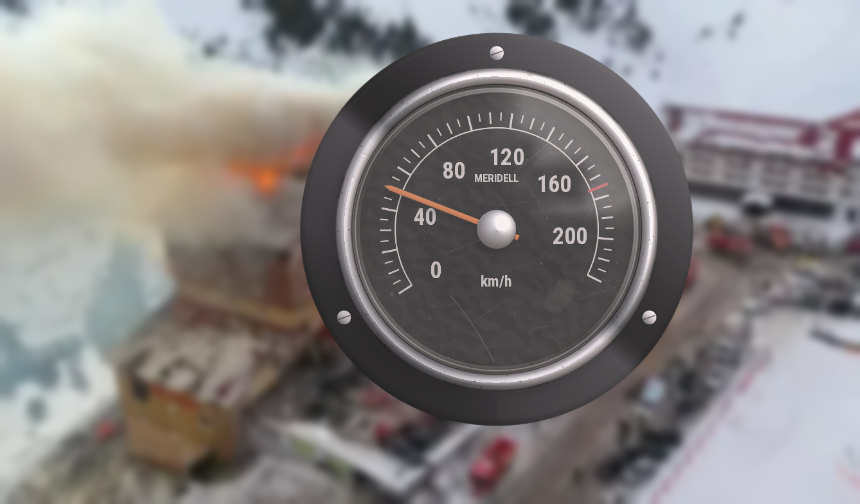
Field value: 50 km/h
